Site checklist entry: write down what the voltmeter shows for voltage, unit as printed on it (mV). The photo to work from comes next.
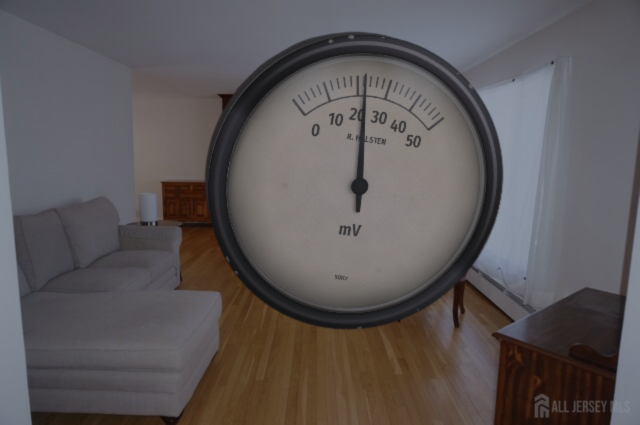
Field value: 22 mV
